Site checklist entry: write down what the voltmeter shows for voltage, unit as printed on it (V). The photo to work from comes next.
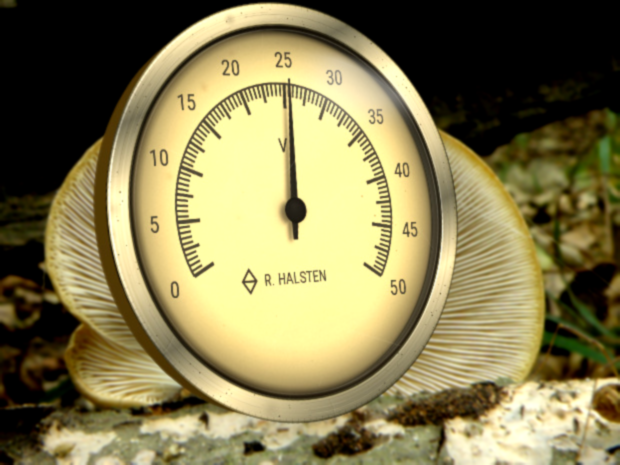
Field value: 25 V
